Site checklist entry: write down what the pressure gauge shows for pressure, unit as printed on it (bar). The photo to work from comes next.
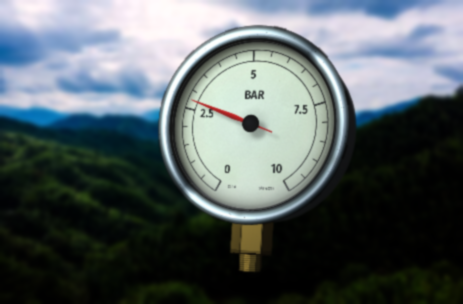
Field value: 2.75 bar
